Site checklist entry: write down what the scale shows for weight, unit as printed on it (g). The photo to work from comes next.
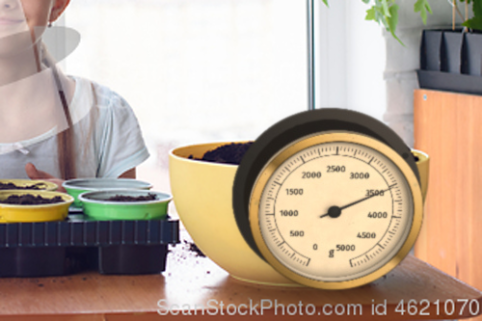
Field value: 3500 g
